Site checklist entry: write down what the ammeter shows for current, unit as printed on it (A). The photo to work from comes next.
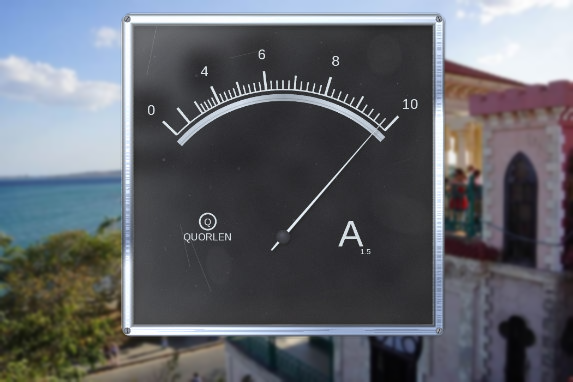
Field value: 9.8 A
